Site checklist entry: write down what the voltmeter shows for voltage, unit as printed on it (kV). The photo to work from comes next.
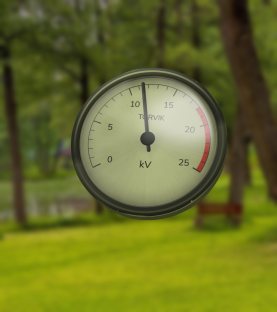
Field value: 11.5 kV
